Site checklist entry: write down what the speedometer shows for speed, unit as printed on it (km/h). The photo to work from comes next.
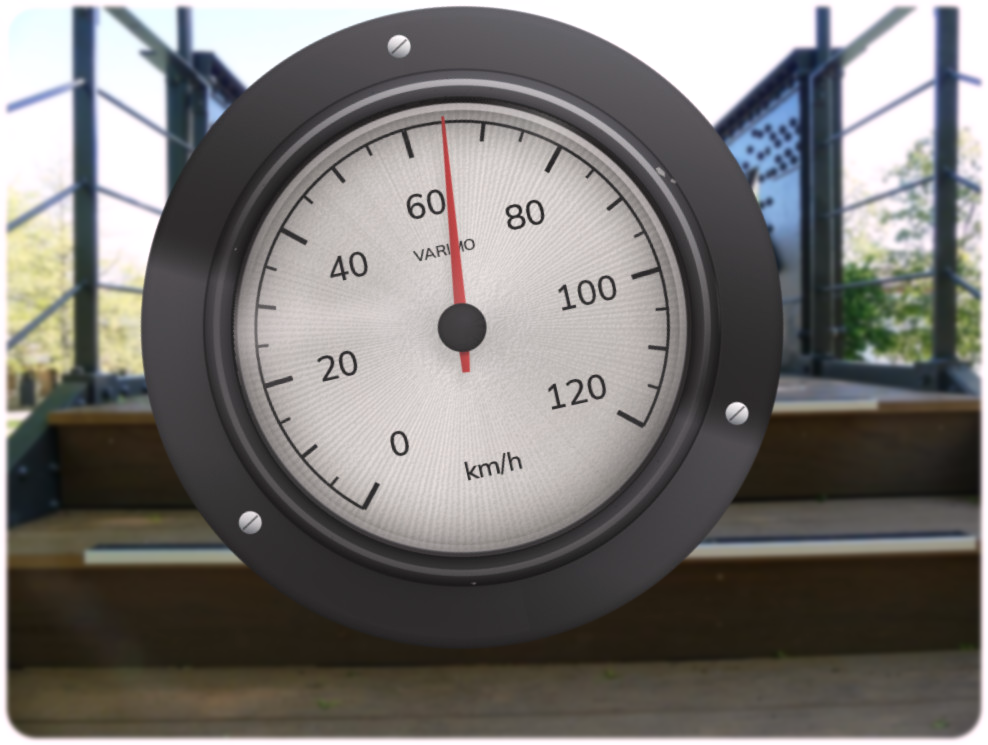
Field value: 65 km/h
